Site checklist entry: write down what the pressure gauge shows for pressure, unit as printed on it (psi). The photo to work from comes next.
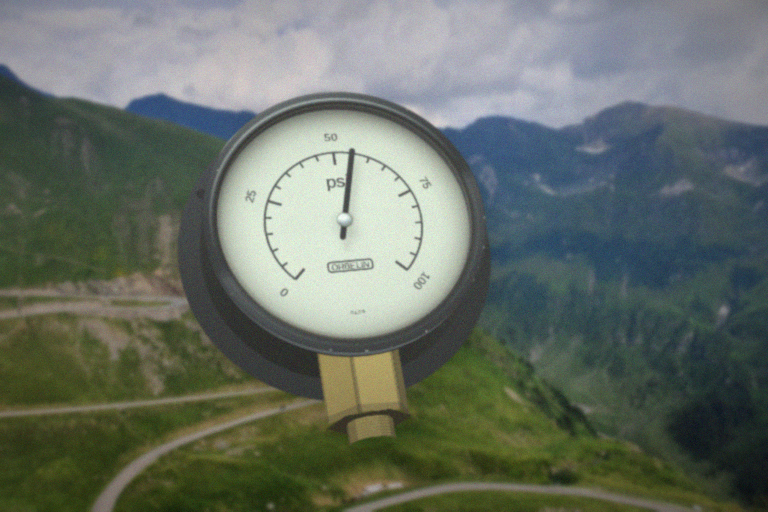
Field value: 55 psi
